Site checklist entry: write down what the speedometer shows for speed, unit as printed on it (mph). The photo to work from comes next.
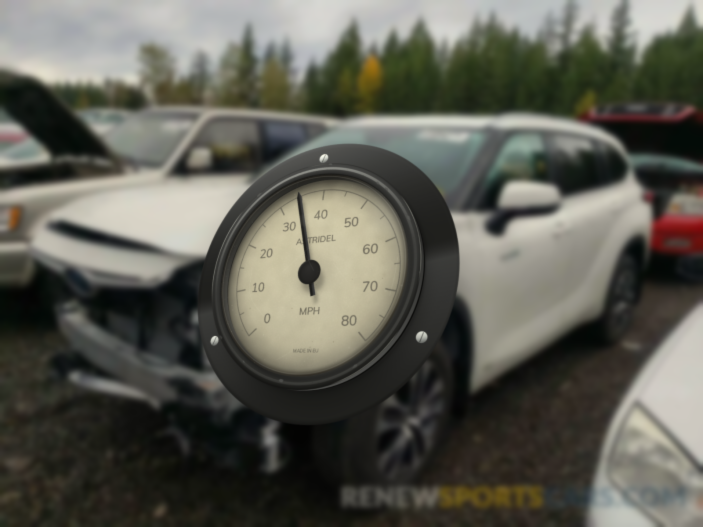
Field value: 35 mph
